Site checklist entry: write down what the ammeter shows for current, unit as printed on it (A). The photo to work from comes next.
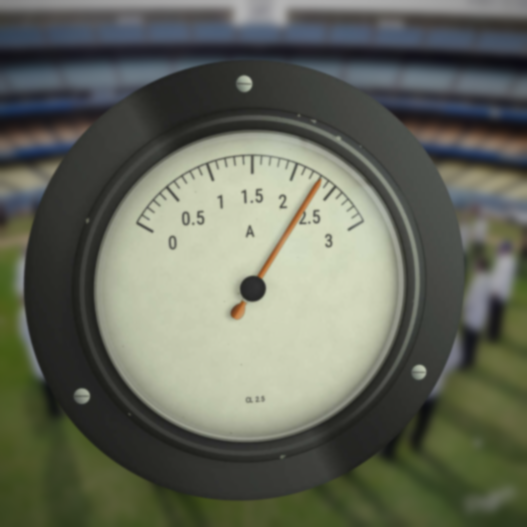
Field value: 2.3 A
